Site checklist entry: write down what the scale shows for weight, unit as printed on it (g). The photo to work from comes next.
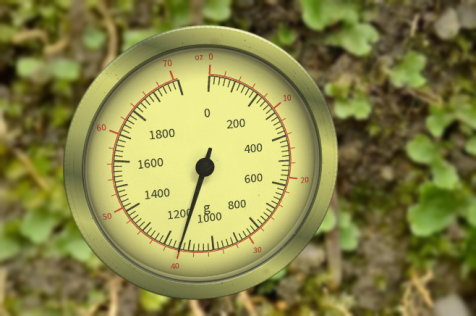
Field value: 1140 g
